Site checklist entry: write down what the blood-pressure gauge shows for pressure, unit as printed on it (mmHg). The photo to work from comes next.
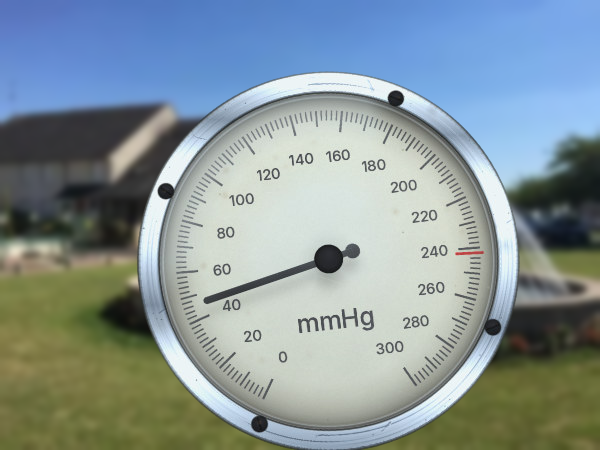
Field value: 46 mmHg
